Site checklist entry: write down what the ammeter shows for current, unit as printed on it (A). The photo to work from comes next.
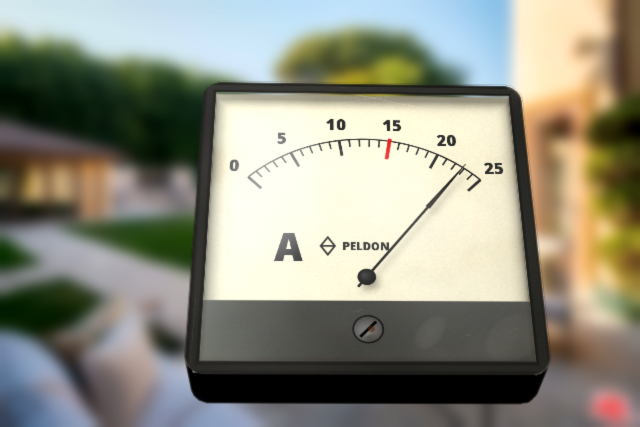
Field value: 23 A
